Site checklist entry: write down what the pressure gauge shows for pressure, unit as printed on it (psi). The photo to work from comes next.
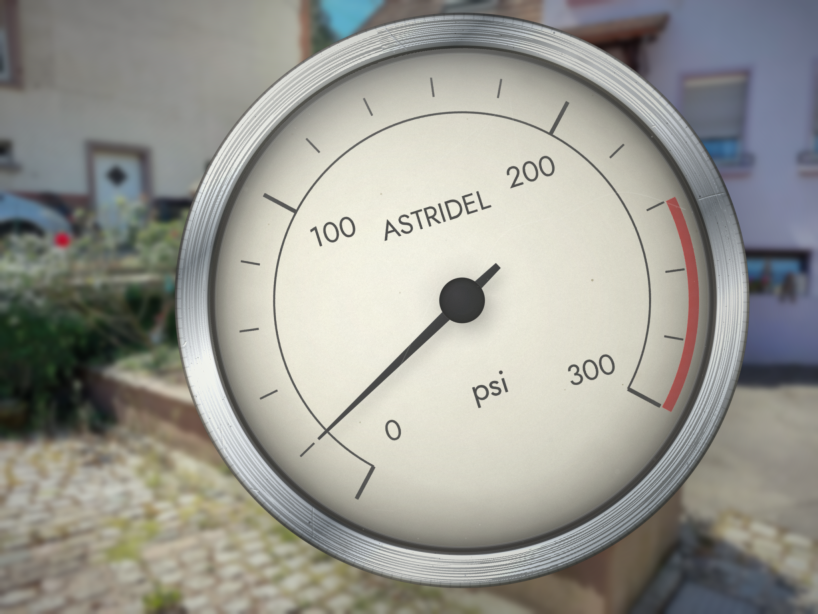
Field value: 20 psi
